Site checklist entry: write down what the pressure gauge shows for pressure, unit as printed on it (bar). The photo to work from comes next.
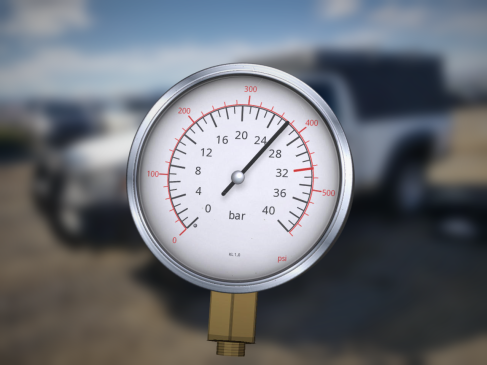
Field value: 26 bar
